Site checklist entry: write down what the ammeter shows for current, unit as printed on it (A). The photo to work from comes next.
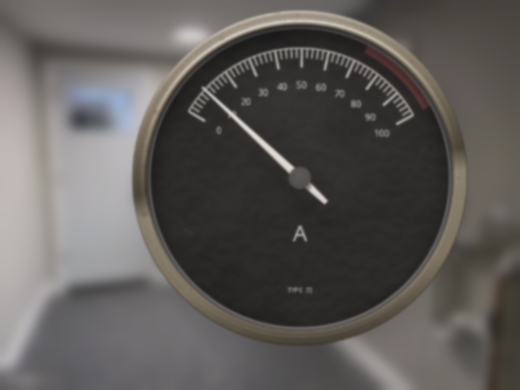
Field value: 10 A
